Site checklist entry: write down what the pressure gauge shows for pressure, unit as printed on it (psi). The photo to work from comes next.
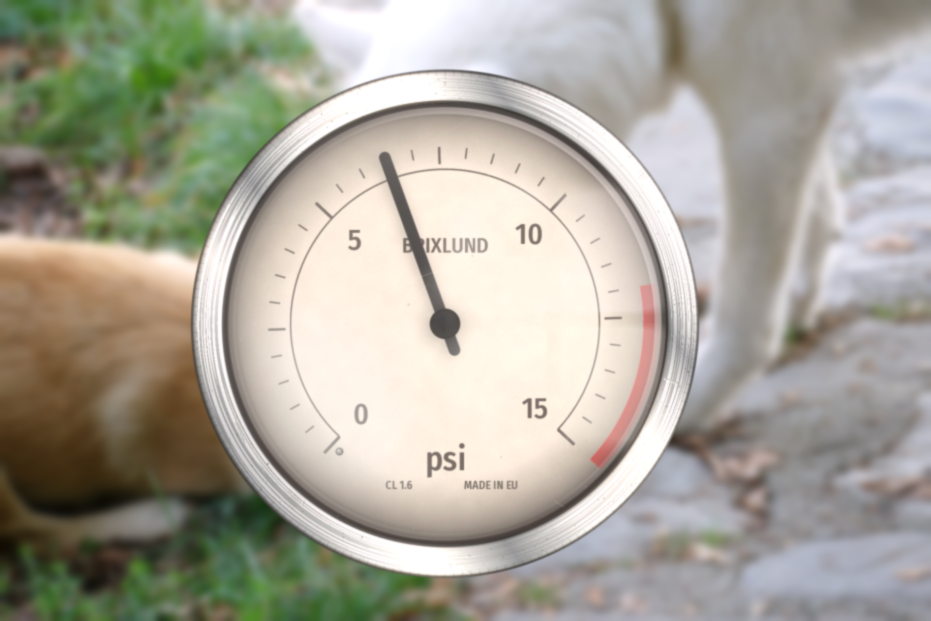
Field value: 6.5 psi
